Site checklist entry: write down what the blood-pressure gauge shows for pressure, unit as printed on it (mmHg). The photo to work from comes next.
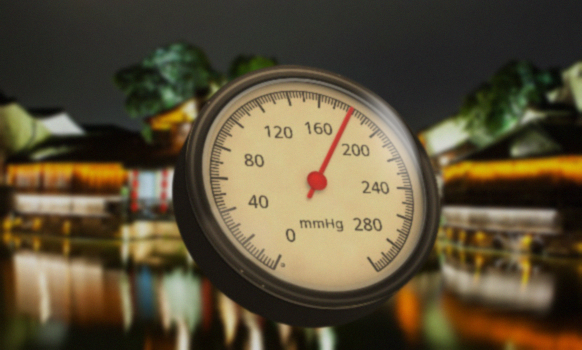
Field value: 180 mmHg
